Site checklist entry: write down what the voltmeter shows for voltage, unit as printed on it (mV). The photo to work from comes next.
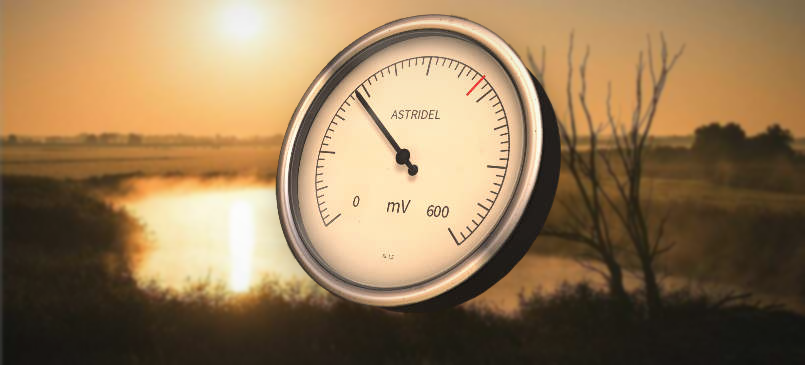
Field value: 190 mV
